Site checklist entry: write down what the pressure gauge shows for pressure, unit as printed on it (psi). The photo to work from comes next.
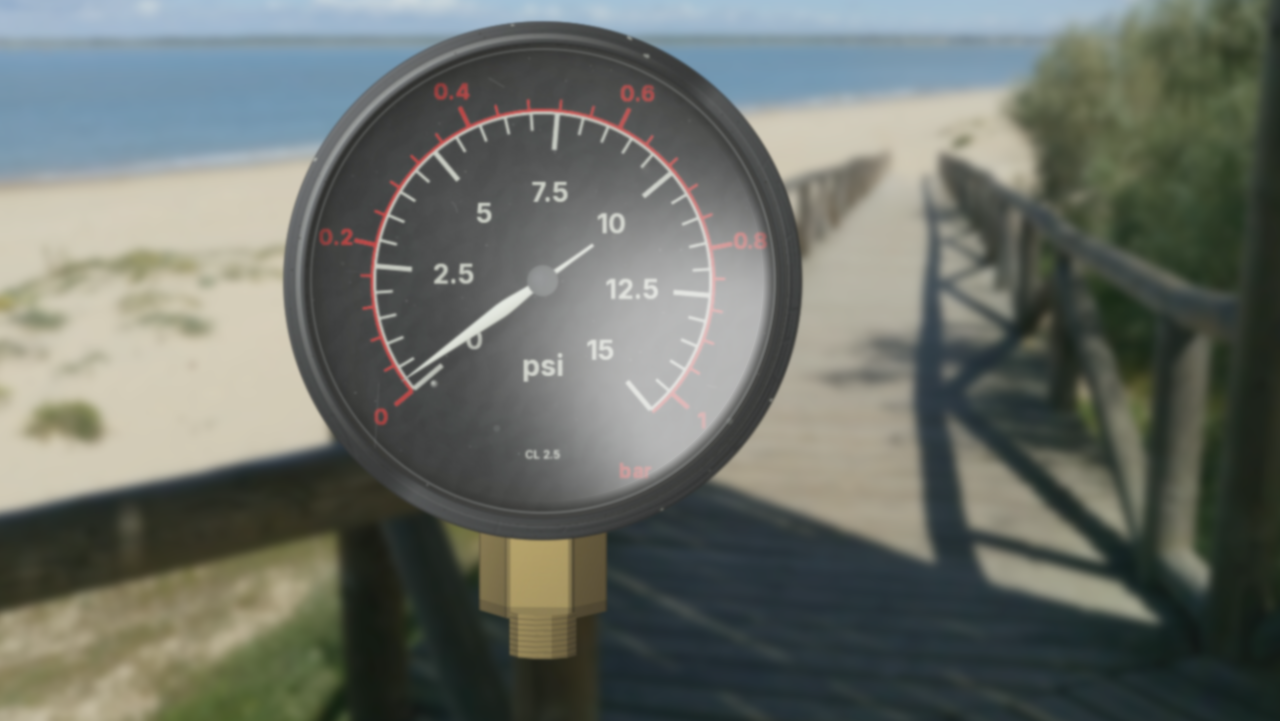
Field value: 0.25 psi
